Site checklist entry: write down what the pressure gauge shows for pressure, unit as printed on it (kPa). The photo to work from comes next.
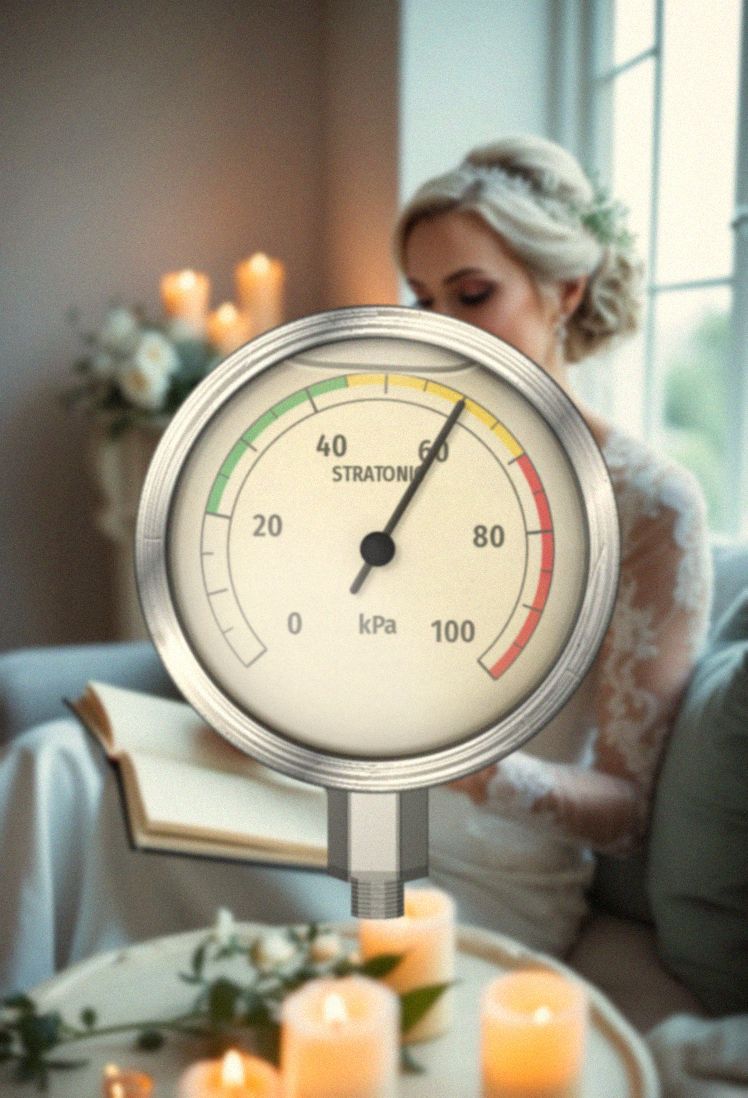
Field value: 60 kPa
